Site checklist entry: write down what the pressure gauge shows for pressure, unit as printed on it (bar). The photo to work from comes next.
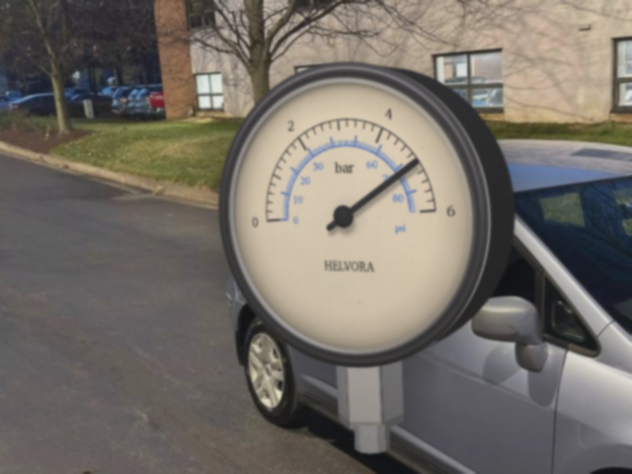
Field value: 5 bar
